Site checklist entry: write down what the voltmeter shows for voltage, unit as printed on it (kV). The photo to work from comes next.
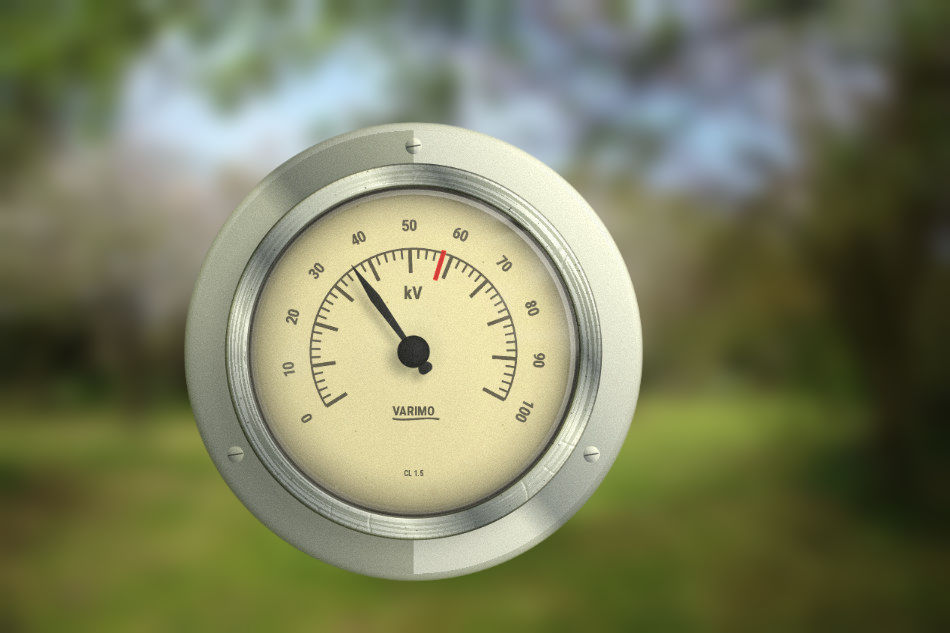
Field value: 36 kV
